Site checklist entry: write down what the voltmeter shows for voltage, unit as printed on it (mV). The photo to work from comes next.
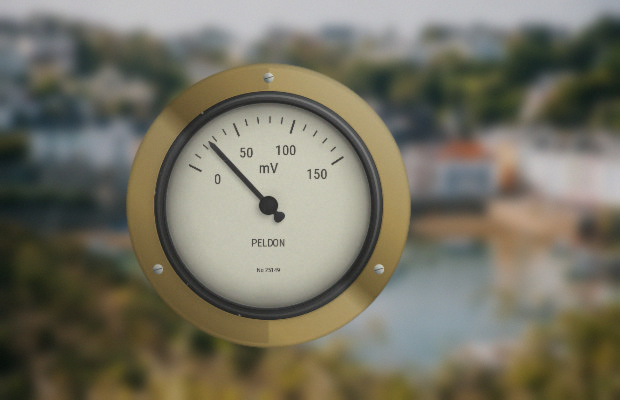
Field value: 25 mV
